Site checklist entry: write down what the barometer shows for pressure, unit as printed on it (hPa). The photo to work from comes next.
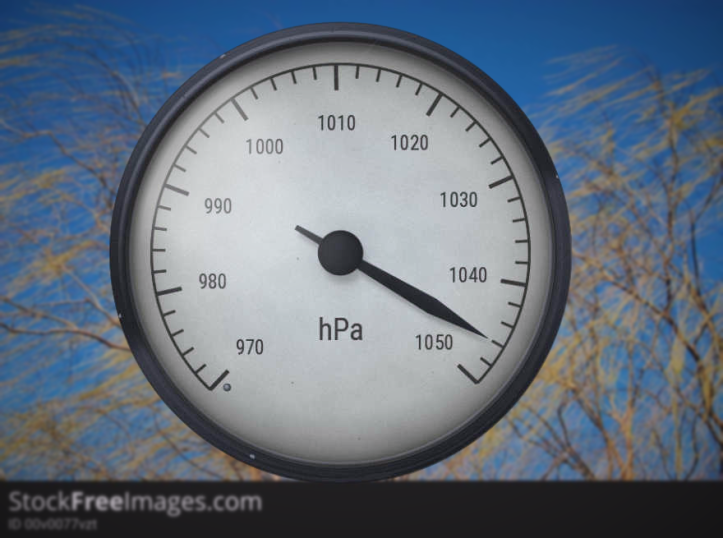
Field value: 1046 hPa
